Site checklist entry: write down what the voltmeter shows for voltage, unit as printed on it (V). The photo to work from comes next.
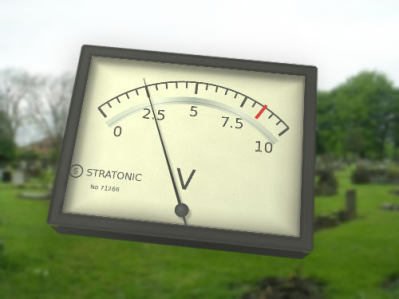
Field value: 2.5 V
